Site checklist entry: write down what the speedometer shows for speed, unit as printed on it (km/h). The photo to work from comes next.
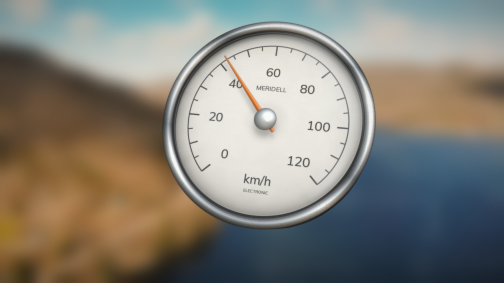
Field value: 42.5 km/h
